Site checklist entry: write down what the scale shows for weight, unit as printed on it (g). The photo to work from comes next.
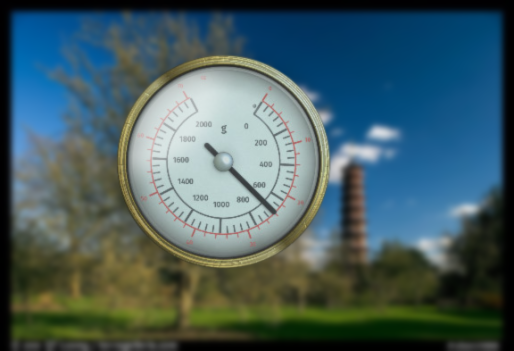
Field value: 680 g
